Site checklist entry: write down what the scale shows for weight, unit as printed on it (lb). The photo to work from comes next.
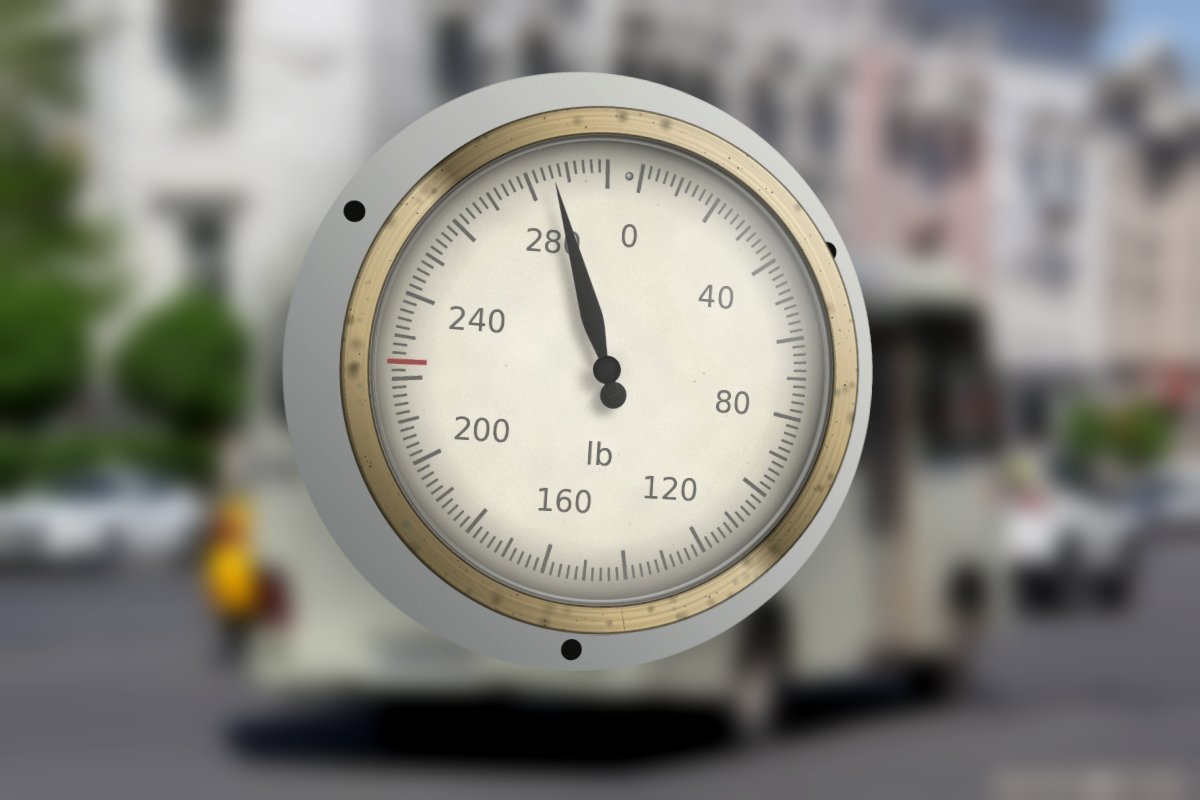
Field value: 286 lb
